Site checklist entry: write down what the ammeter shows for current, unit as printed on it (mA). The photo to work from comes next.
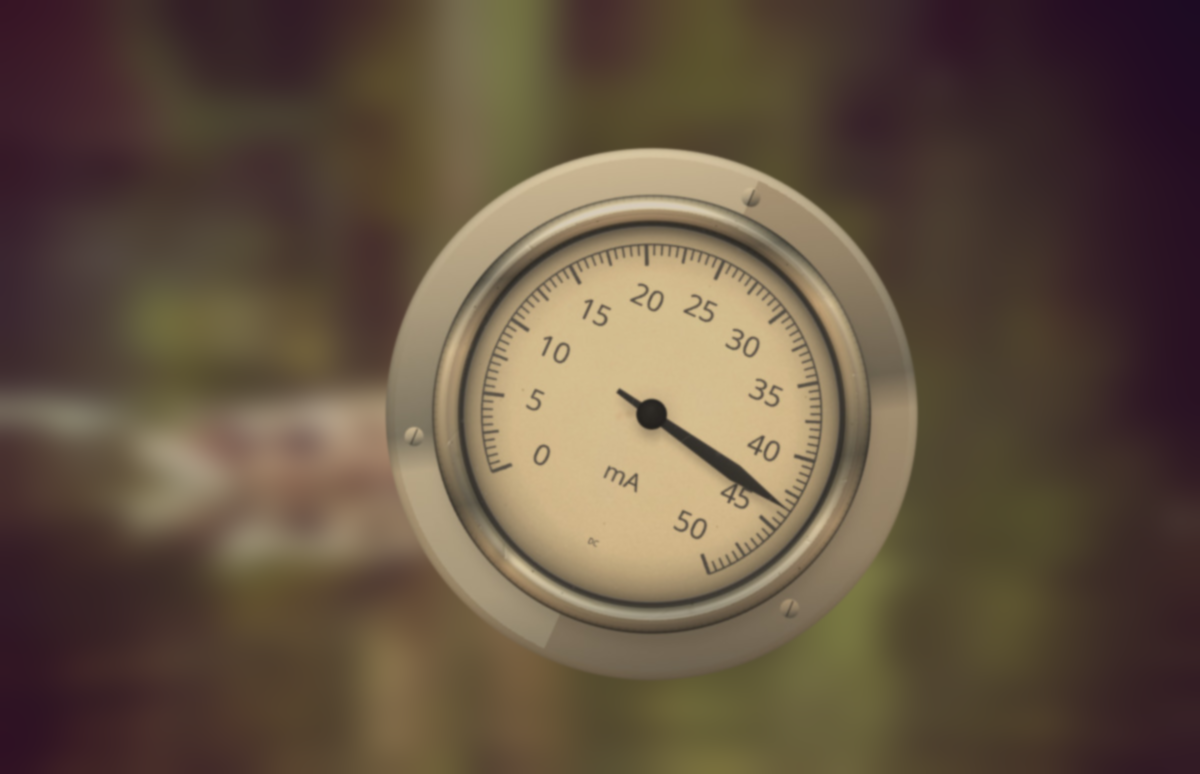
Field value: 43.5 mA
